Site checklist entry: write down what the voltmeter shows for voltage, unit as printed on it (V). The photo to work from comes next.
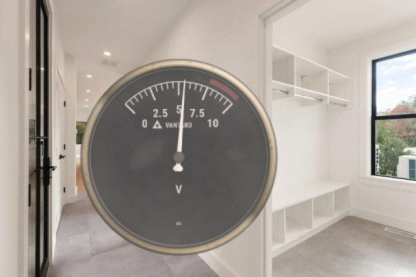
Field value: 5.5 V
